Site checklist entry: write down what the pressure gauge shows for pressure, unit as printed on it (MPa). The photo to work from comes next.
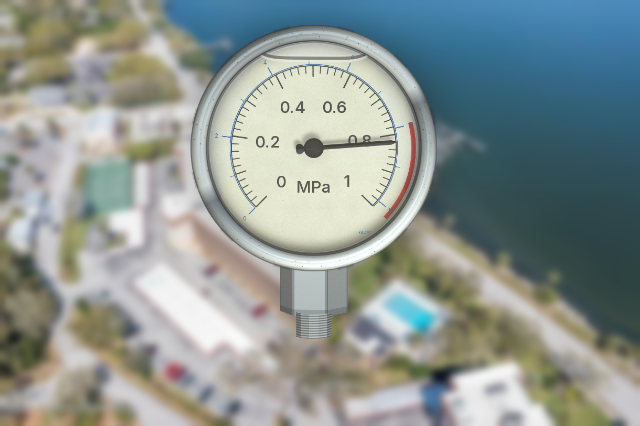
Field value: 0.82 MPa
